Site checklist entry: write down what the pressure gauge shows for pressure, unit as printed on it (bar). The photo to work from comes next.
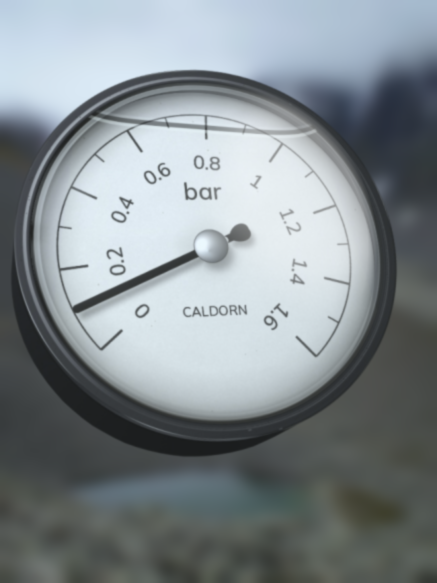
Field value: 0.1 bar
